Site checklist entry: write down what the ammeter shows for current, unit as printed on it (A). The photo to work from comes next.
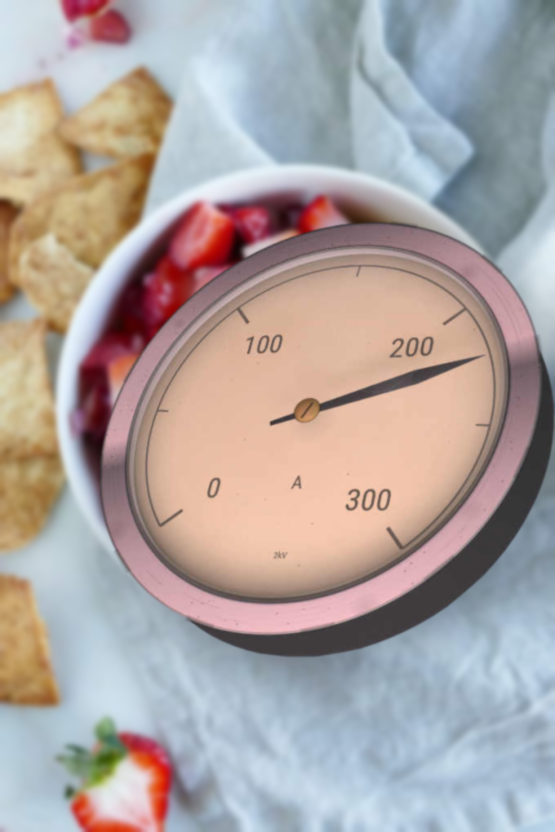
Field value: 225 A
